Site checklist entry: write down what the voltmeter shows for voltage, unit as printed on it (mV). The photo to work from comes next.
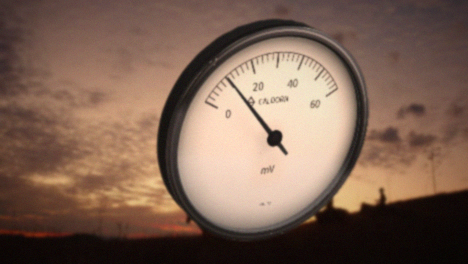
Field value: 10 mV
